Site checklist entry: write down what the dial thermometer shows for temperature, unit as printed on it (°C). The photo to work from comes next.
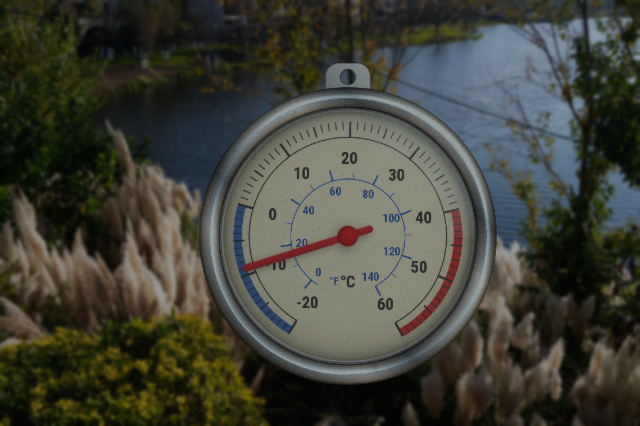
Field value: -9 °C
